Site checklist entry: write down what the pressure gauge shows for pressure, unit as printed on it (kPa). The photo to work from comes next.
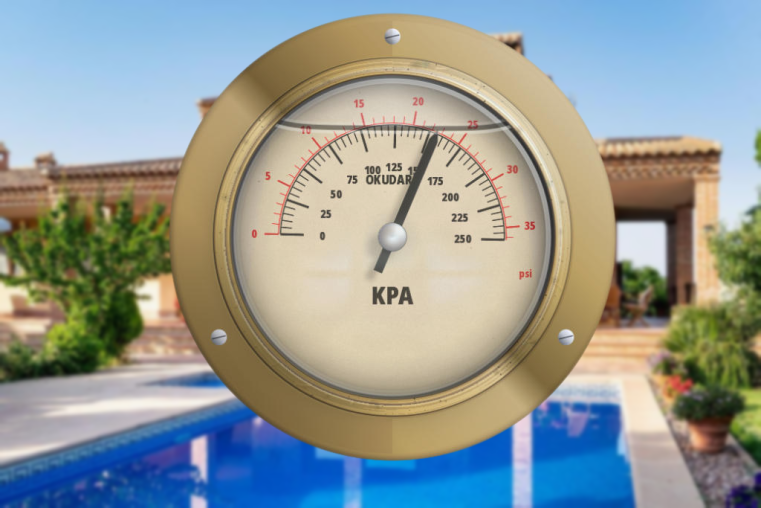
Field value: 155 kPa
